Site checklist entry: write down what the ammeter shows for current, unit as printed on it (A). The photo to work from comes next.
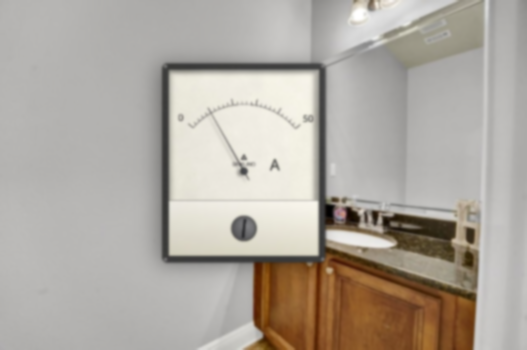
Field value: 10 A
